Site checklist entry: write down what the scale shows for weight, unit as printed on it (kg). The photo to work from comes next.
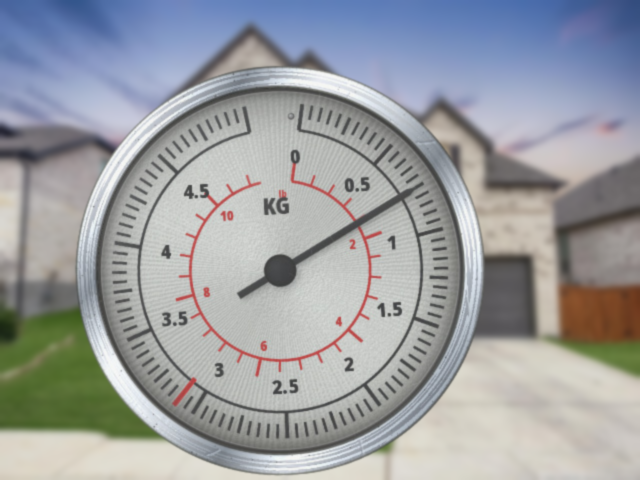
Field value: 0.75 kg
